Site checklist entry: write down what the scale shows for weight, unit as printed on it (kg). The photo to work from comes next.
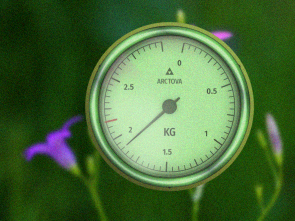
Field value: 1.9 kg
